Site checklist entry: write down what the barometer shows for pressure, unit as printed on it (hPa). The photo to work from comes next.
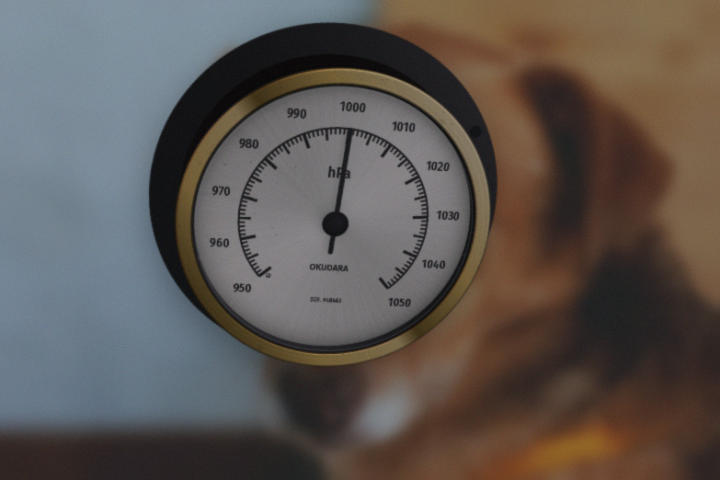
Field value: 1000 hPa
